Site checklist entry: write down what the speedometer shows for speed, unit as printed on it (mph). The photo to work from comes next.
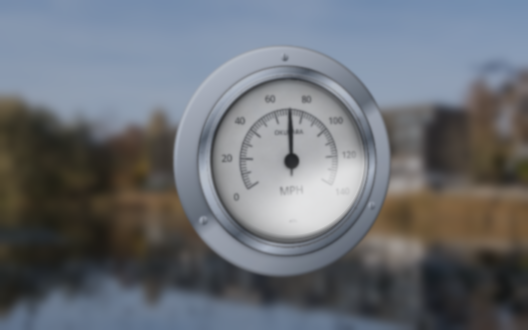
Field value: 70 mph
